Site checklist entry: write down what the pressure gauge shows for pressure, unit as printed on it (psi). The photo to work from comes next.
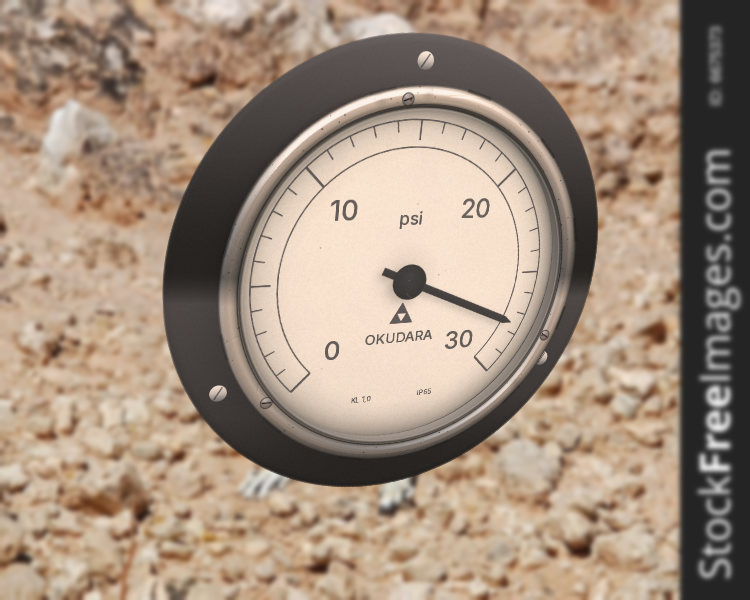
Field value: 27.5 psi
